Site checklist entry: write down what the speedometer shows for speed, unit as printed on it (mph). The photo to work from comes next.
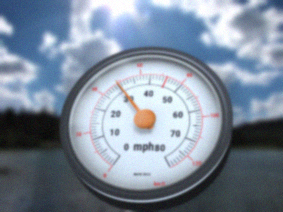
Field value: 30 mph
